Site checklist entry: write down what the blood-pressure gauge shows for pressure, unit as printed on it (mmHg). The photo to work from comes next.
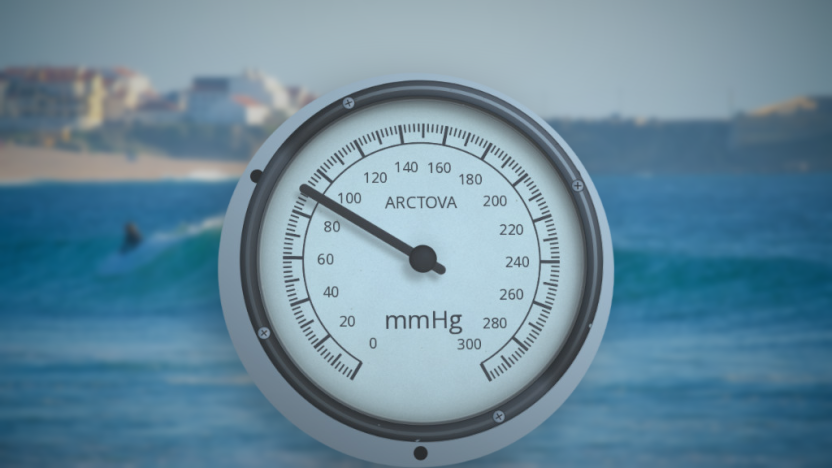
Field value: 90 mmHg
